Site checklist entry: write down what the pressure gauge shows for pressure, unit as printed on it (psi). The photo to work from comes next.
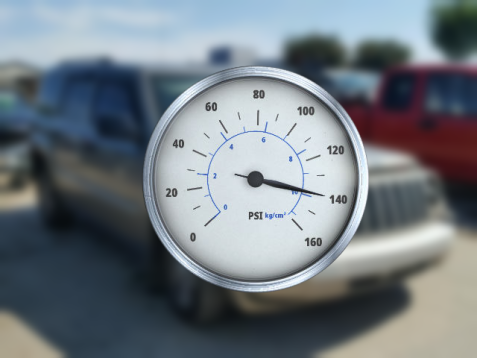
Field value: 140 psi
